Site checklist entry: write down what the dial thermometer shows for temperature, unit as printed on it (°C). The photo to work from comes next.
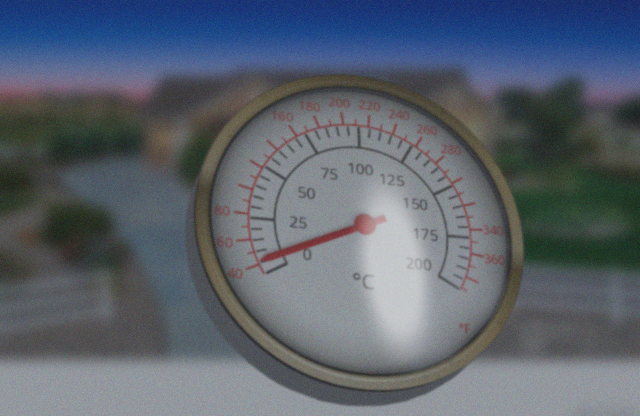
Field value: 5 °C
